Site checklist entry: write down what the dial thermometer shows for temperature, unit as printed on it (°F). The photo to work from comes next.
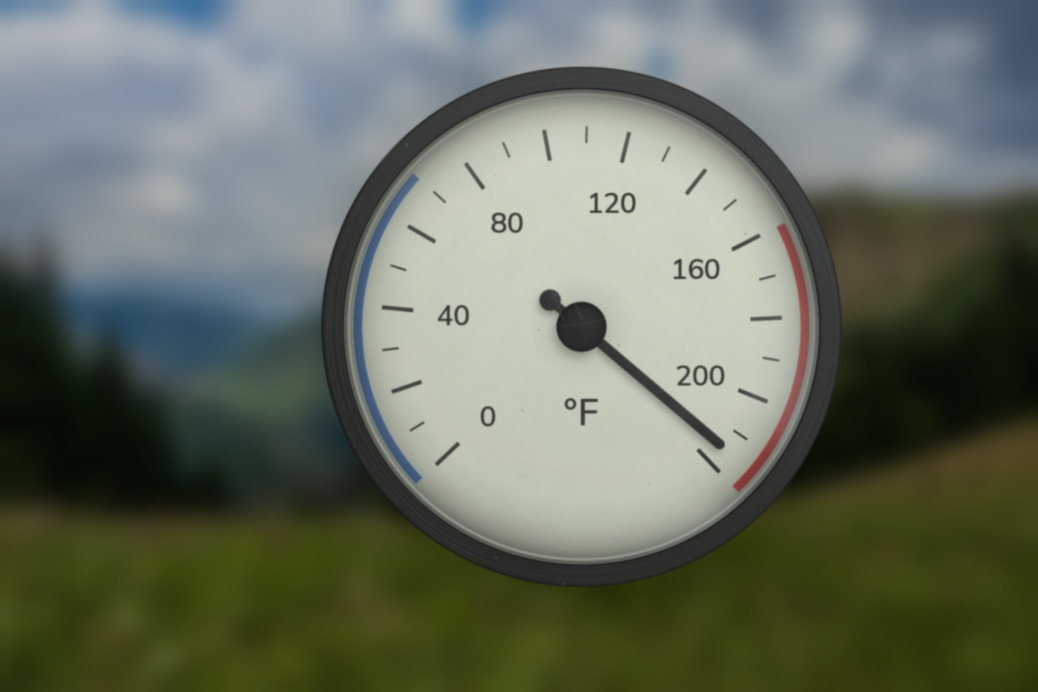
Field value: 215 °F
